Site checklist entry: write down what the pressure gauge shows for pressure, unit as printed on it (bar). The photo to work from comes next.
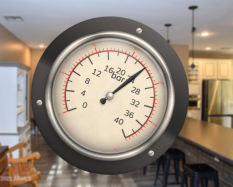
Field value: 24 bar
